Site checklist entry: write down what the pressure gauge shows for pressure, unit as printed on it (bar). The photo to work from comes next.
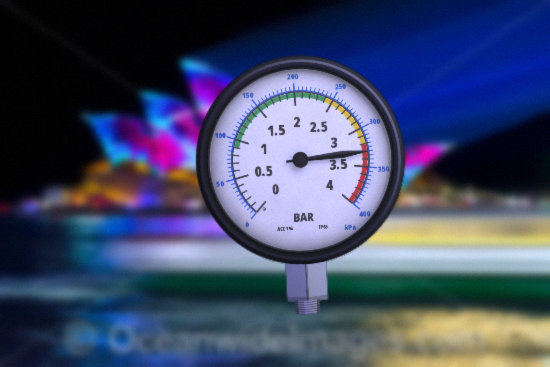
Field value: 3.3 bar
